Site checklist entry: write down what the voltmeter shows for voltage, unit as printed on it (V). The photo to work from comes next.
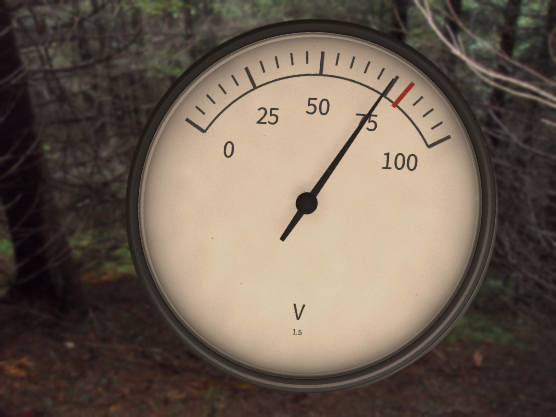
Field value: 75 V
